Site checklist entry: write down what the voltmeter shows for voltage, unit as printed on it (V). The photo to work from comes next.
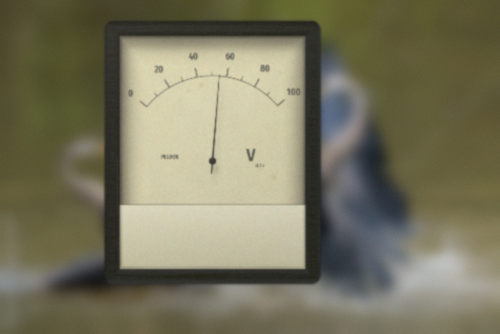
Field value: 55 V
